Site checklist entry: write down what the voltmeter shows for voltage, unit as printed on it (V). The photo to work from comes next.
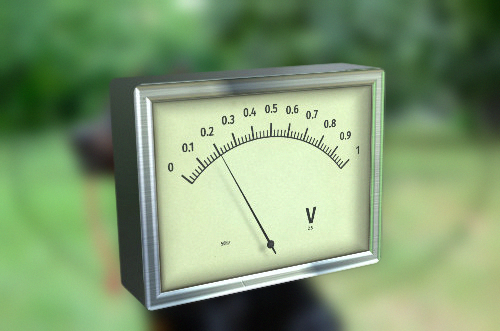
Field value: 0.2 V
